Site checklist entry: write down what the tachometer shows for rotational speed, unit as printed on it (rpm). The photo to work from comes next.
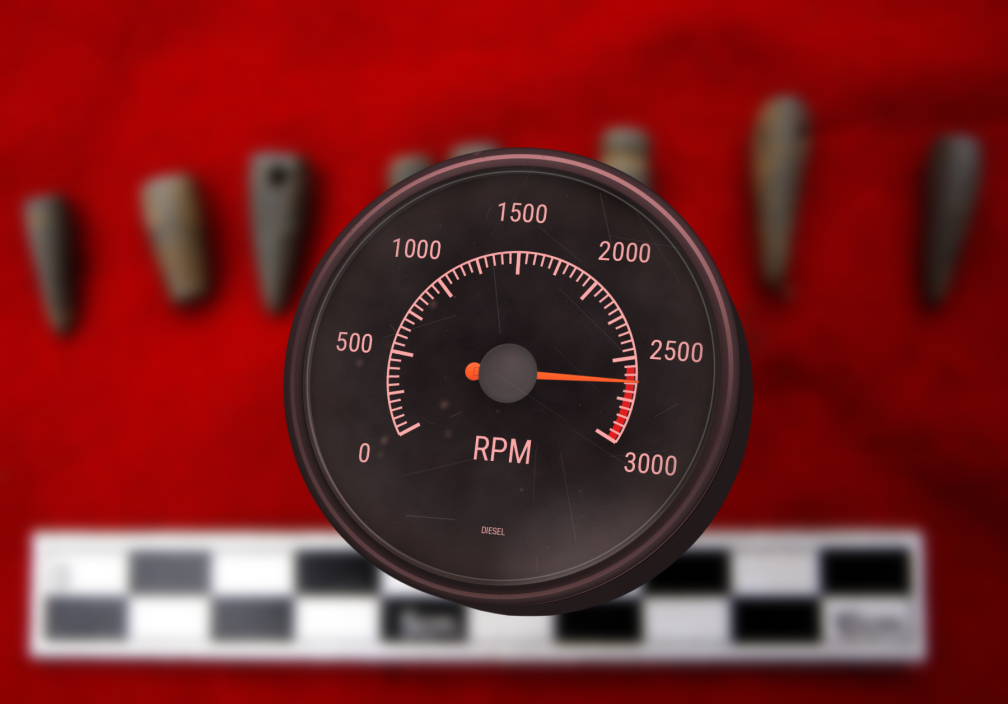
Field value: 2650 rpm
